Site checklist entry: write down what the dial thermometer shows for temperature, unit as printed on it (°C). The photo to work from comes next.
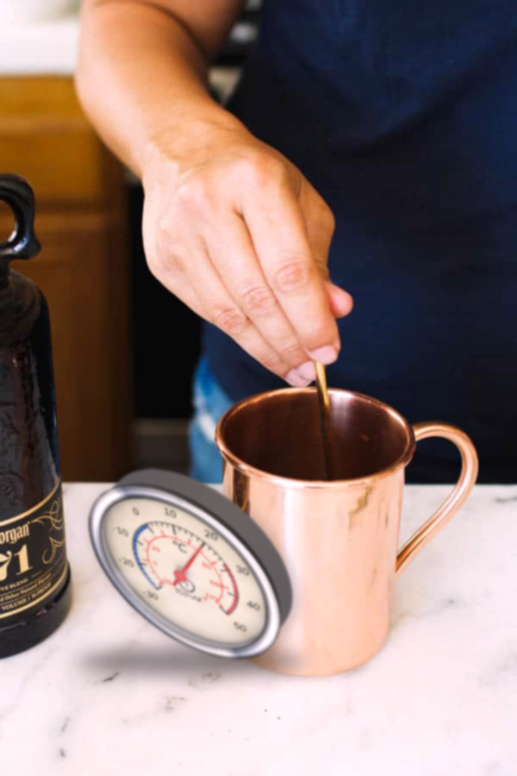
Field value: 20 °C
